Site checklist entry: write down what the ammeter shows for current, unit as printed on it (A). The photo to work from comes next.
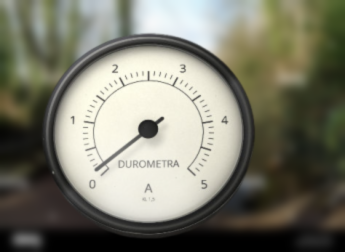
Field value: 0.1 A
